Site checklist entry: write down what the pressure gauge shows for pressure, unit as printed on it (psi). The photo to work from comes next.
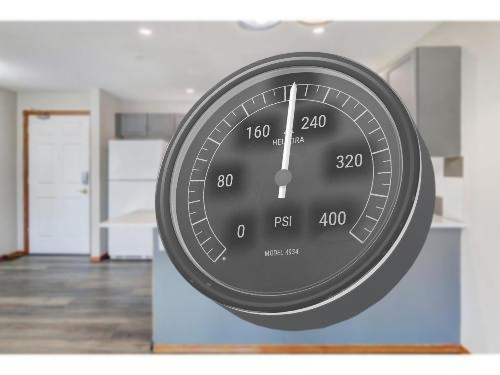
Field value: 210 psi
